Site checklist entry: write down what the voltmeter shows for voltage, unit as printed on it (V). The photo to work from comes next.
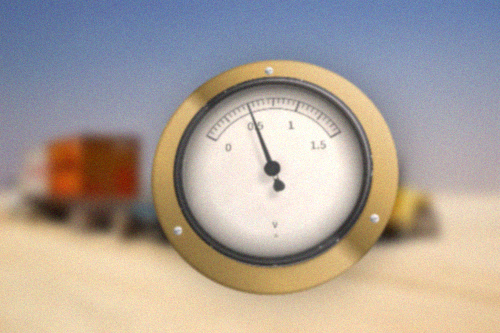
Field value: 0.5 V
